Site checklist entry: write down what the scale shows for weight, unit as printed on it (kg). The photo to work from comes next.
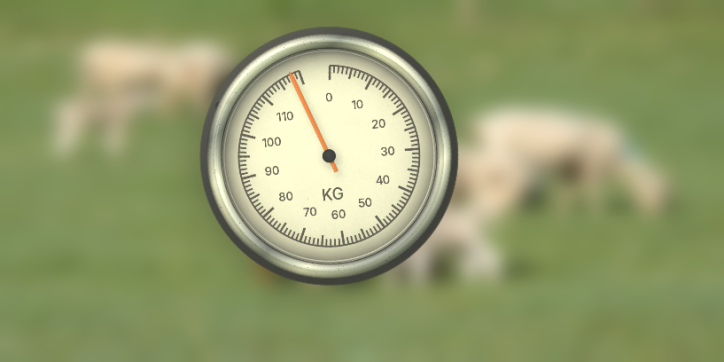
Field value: 118 kg
